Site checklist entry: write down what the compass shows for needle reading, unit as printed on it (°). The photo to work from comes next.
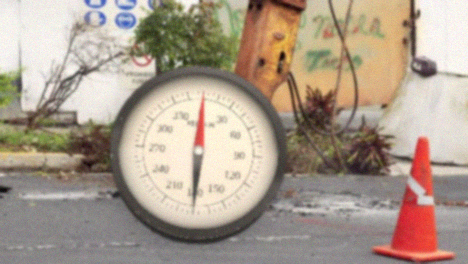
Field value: 0 °
